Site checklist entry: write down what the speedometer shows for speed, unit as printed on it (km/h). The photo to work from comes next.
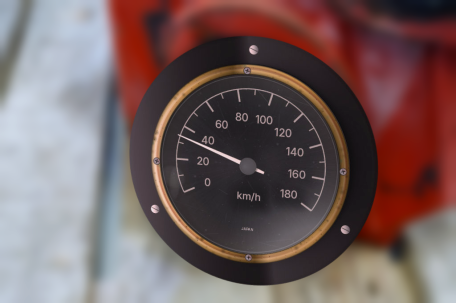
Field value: 35 km/h
